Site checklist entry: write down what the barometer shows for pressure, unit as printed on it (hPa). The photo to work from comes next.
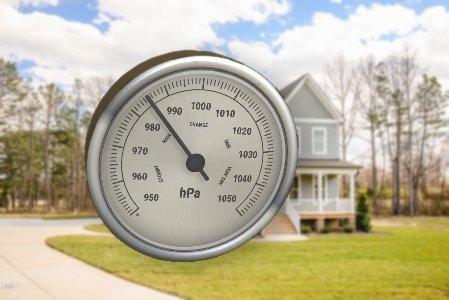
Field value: 985 hPa
